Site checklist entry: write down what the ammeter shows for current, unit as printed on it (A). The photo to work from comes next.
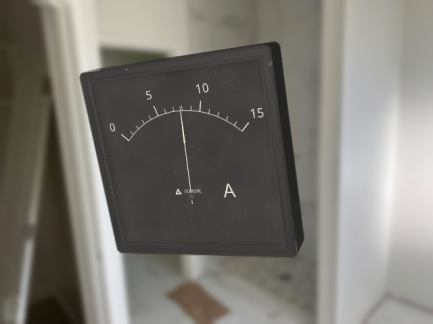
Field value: 8 A
